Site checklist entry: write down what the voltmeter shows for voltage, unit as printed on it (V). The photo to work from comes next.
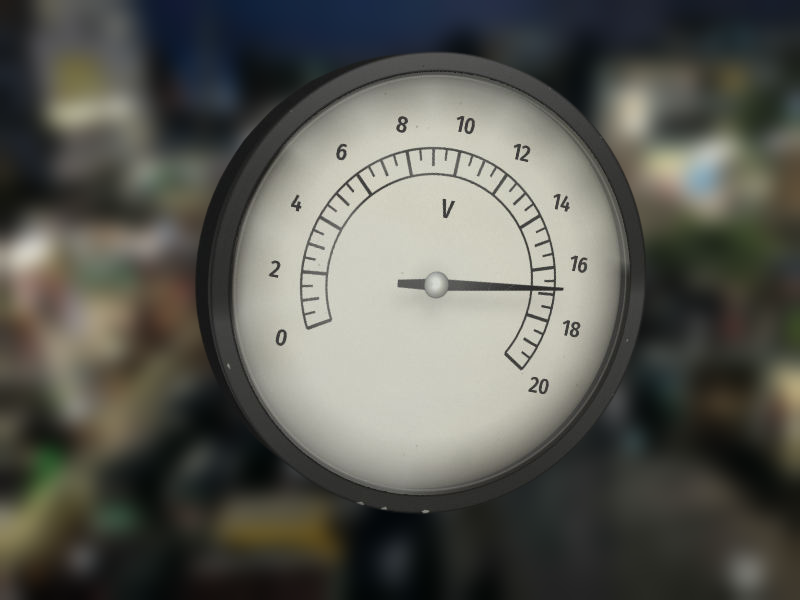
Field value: 16.75 V
